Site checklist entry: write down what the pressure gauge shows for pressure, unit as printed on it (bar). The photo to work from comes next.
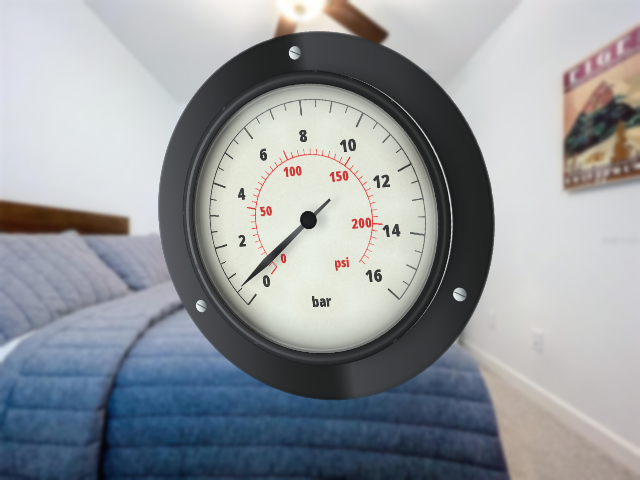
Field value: 0.5 bar
